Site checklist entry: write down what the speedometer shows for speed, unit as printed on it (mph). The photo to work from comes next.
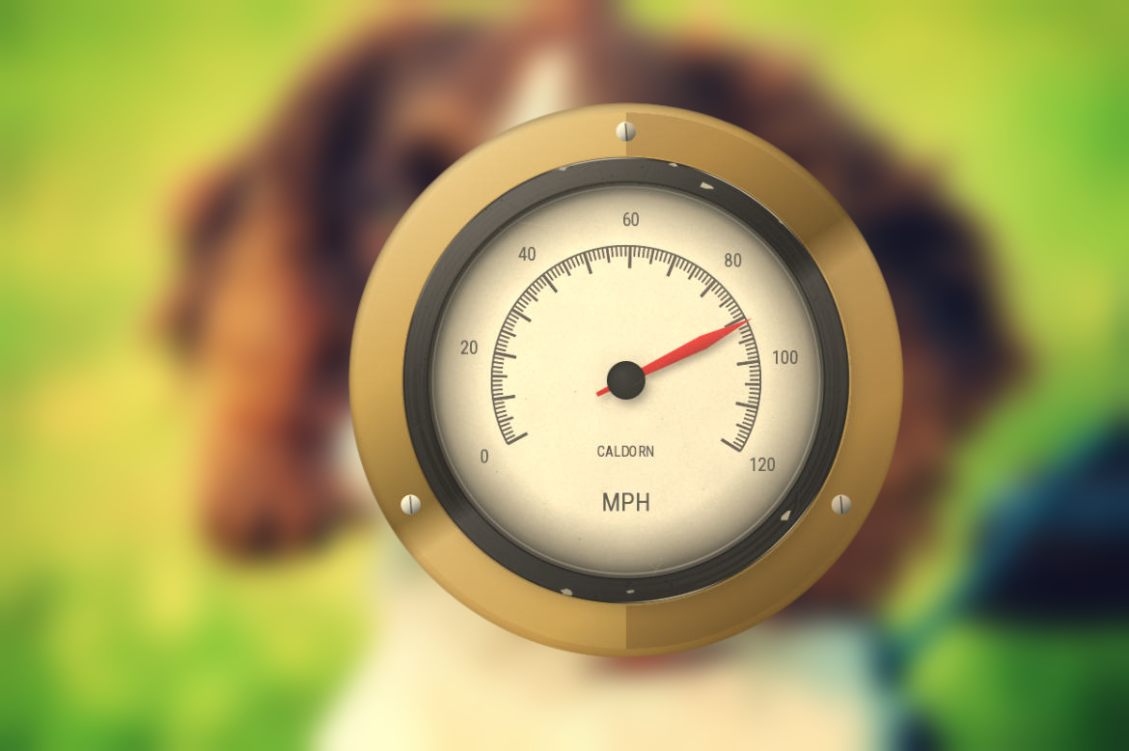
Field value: 91 mph
